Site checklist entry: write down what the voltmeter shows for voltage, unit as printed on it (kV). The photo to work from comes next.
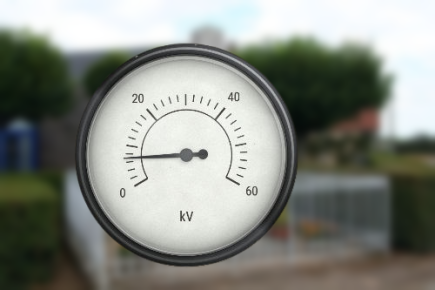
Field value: 7 kV
